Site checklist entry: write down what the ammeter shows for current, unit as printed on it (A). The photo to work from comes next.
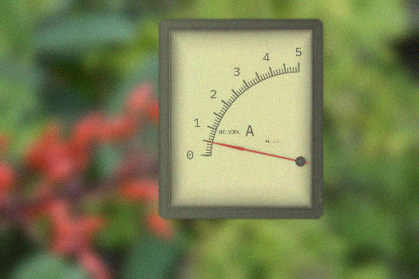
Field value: 0.5 A
